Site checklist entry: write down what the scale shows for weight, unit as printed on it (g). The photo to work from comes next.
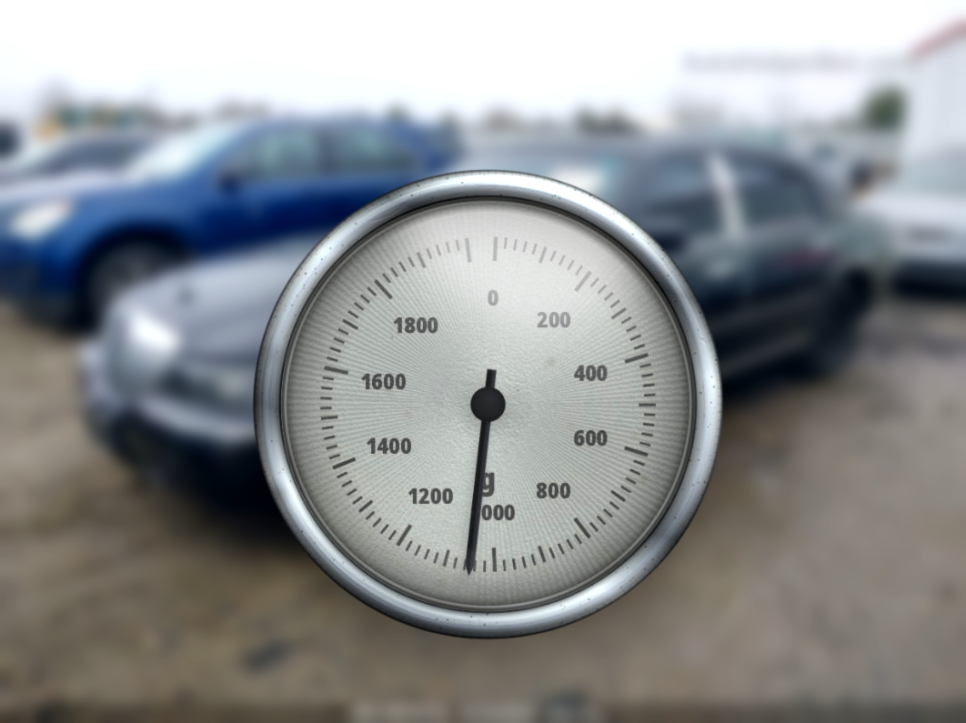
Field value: 1050 g
